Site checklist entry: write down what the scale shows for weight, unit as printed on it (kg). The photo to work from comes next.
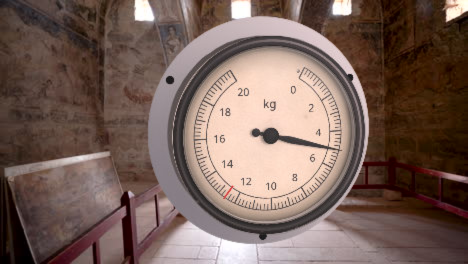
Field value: 5 kg
